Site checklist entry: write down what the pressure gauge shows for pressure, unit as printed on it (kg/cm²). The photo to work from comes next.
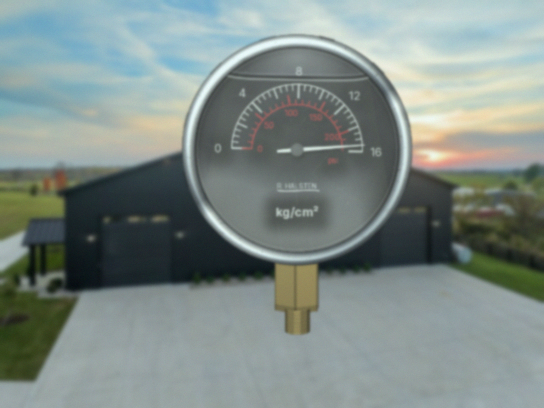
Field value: 15.5 kg/cm²
